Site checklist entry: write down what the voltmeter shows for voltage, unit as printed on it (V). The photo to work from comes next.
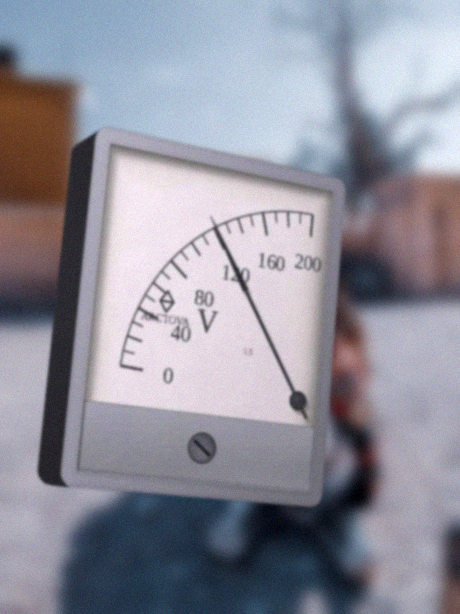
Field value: 120 V
